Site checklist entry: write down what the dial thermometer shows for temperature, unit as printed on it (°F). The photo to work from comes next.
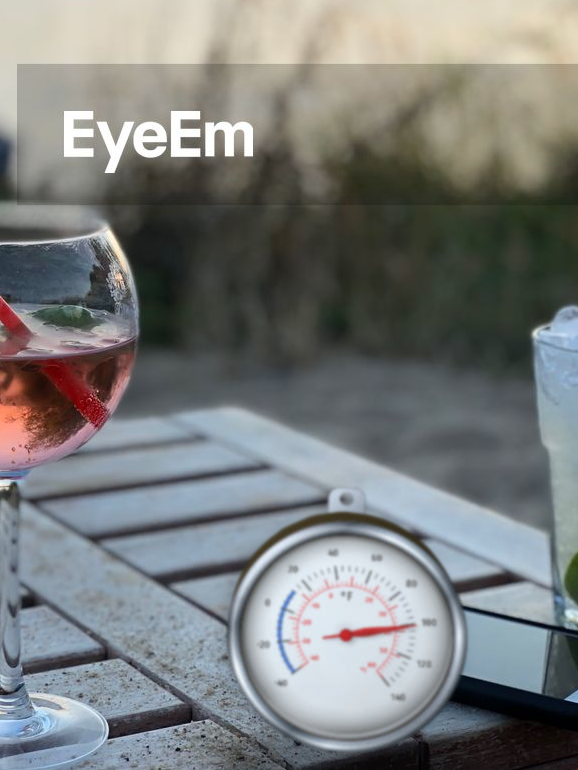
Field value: 100 °F
